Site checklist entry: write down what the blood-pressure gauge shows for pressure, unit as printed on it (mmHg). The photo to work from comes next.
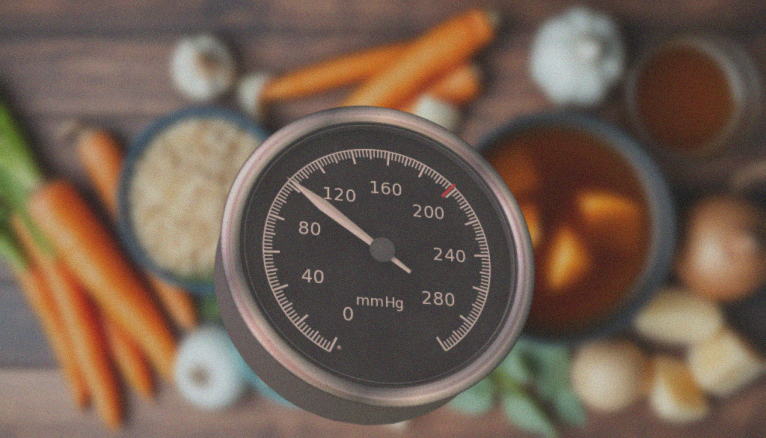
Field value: 100 mmHg
